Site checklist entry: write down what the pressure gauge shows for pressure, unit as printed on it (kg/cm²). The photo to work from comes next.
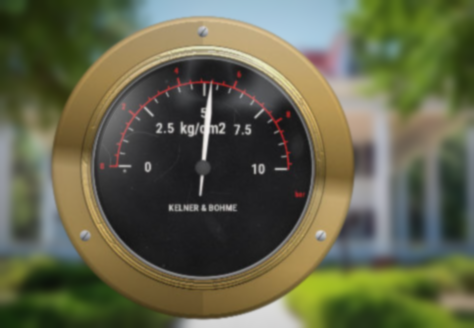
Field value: 5.25 kg/cm²
